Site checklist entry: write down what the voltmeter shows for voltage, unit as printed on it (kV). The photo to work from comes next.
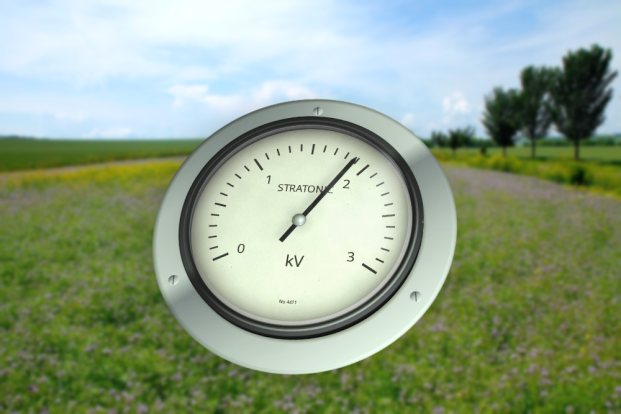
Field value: 1.9 kV
